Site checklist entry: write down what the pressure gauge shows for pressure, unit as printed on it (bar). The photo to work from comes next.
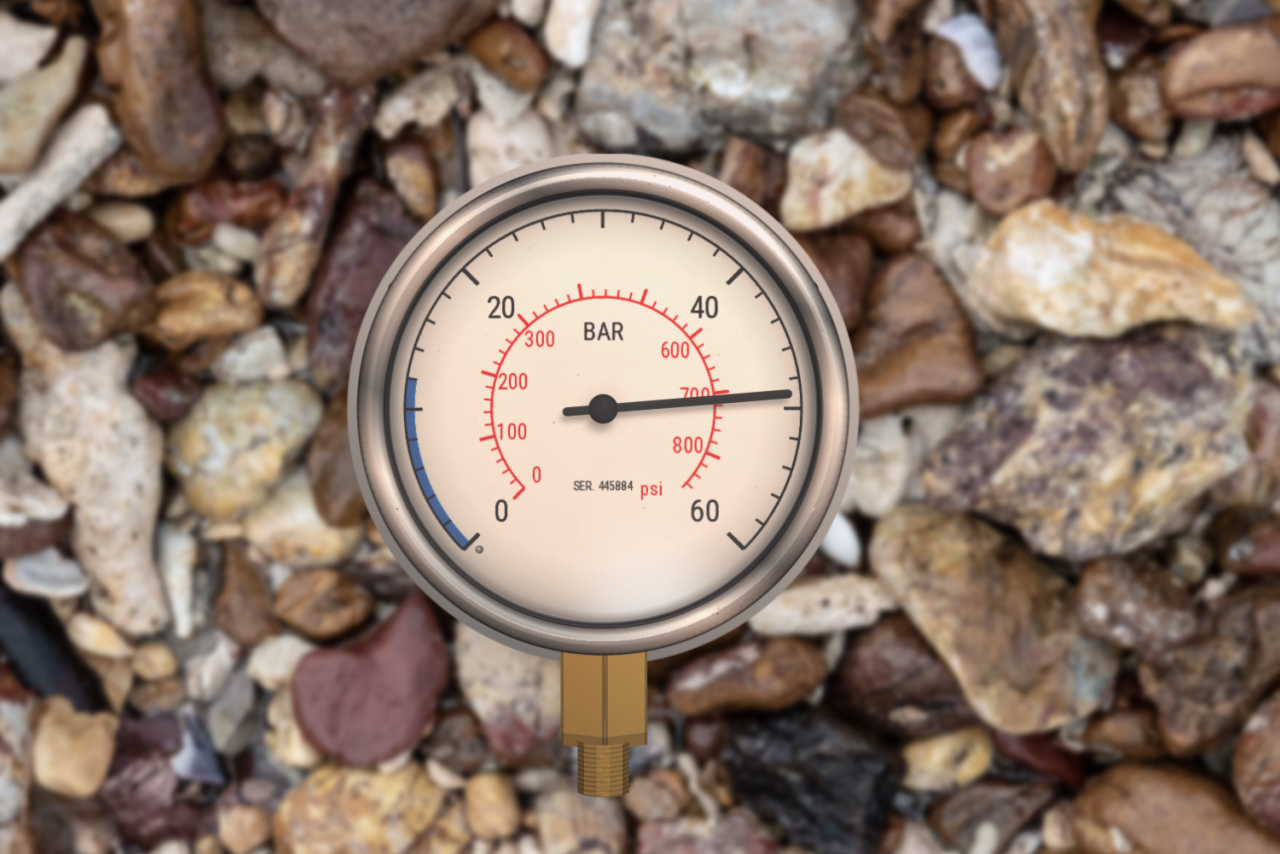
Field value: 49 bar
